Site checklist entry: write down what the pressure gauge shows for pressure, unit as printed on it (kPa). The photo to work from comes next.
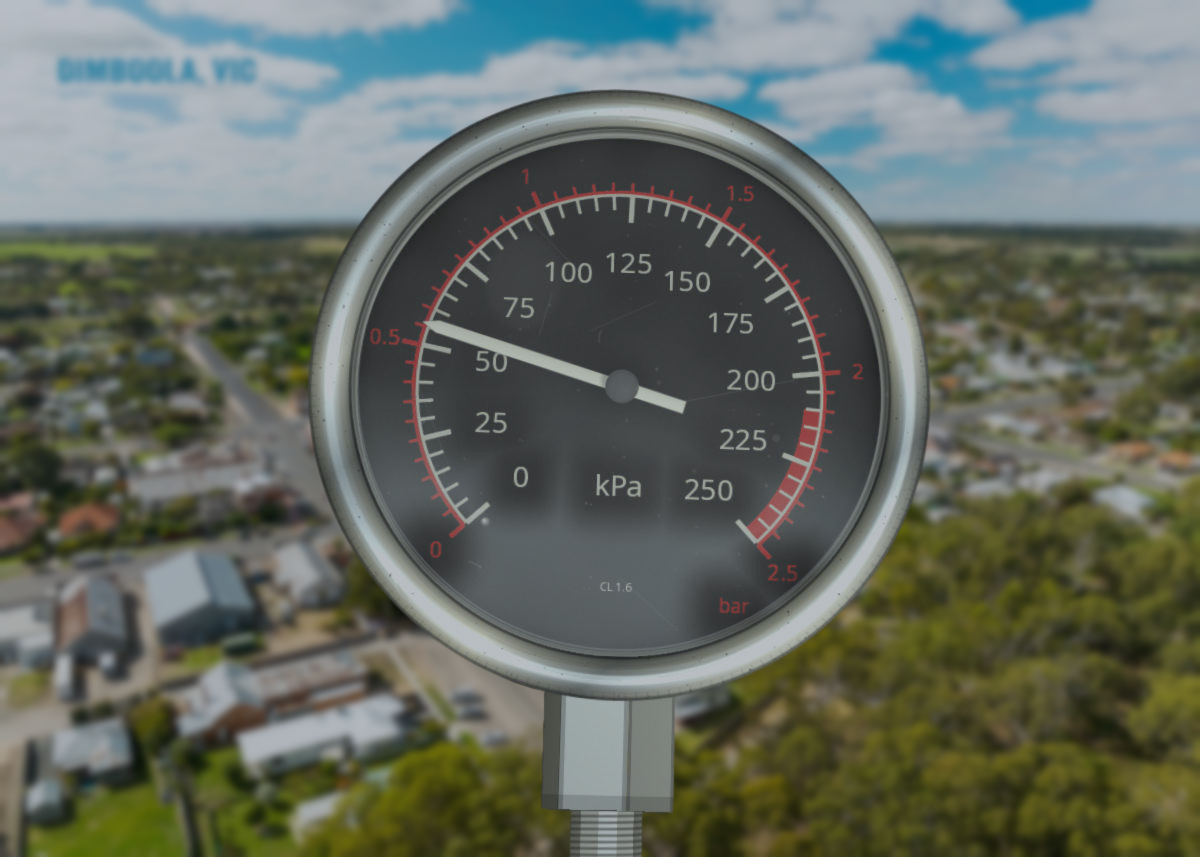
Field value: 55 kPa
